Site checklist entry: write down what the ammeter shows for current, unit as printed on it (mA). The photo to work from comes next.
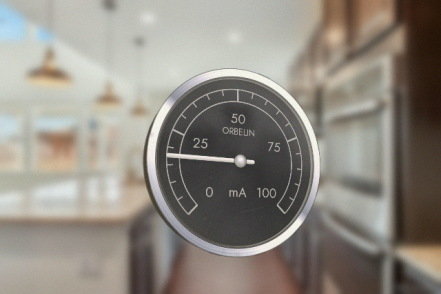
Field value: 17.5 mA
